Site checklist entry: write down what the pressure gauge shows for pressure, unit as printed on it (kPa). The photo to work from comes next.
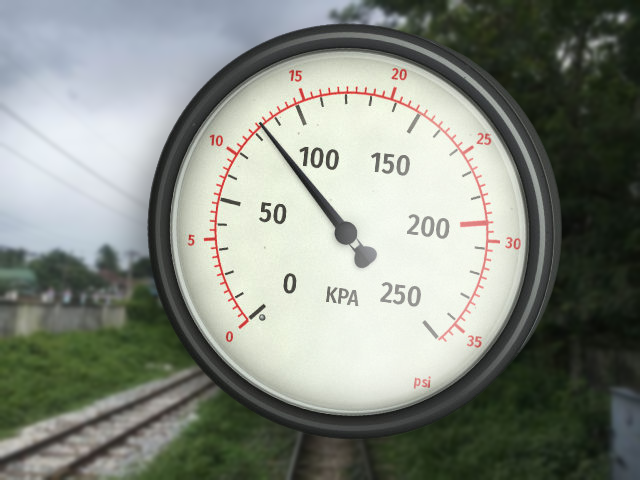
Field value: 85 kPa
